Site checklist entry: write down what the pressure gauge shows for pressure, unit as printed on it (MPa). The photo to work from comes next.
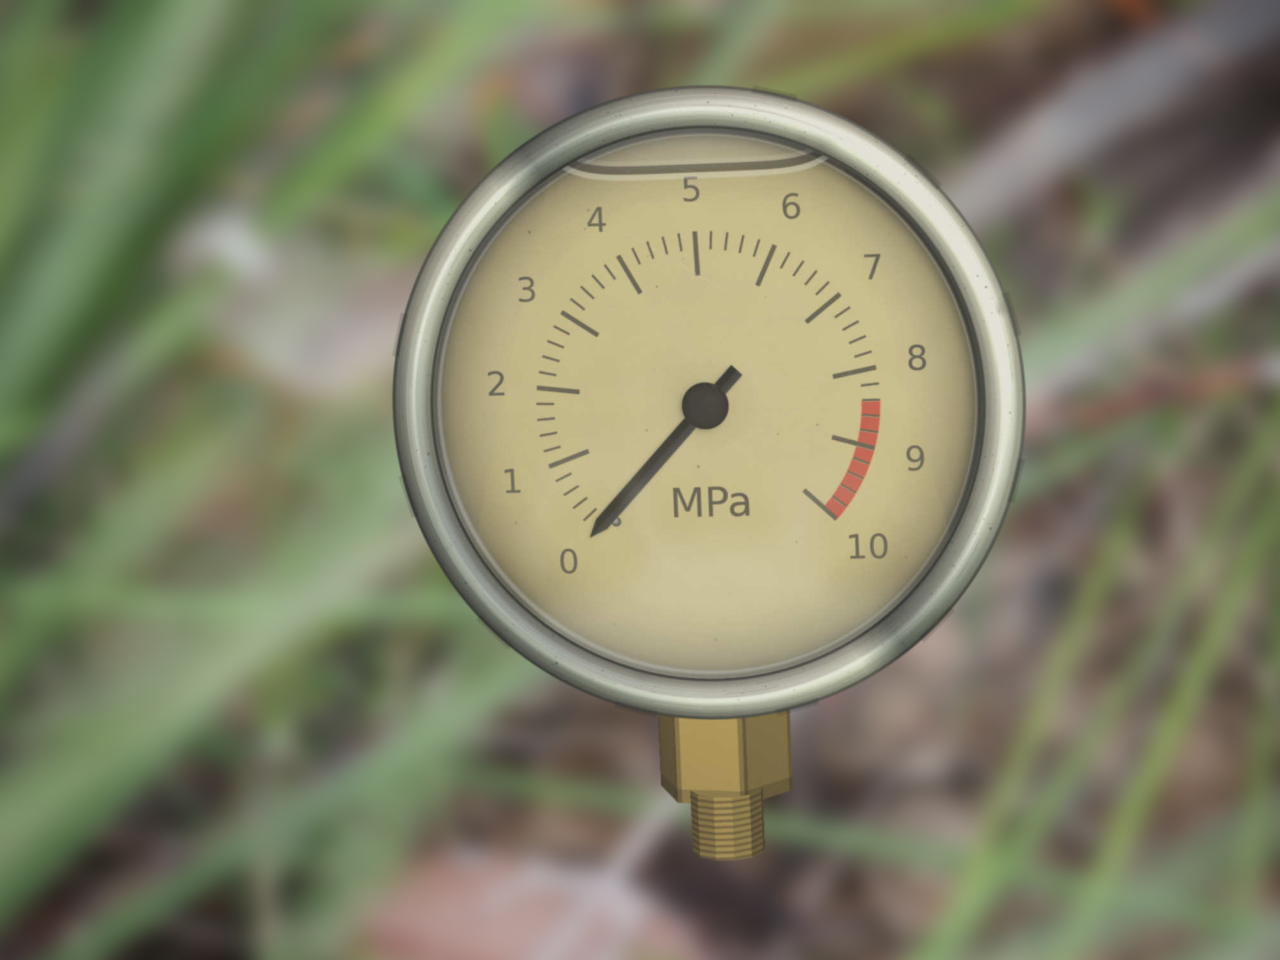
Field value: 0 MPa
